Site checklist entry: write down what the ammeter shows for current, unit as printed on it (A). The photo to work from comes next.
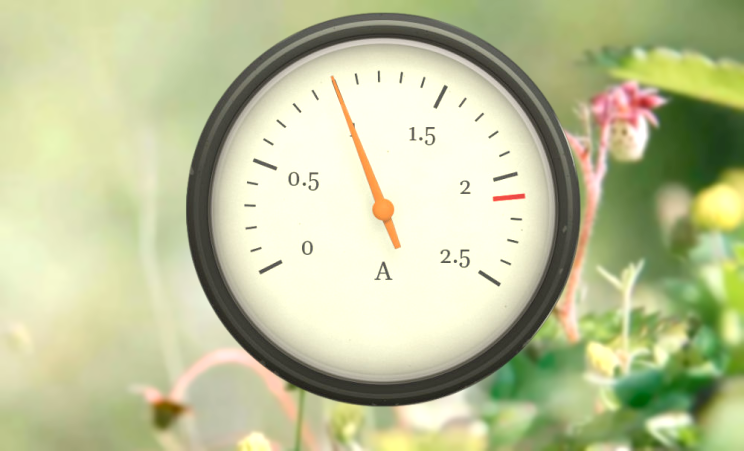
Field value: 1 A
